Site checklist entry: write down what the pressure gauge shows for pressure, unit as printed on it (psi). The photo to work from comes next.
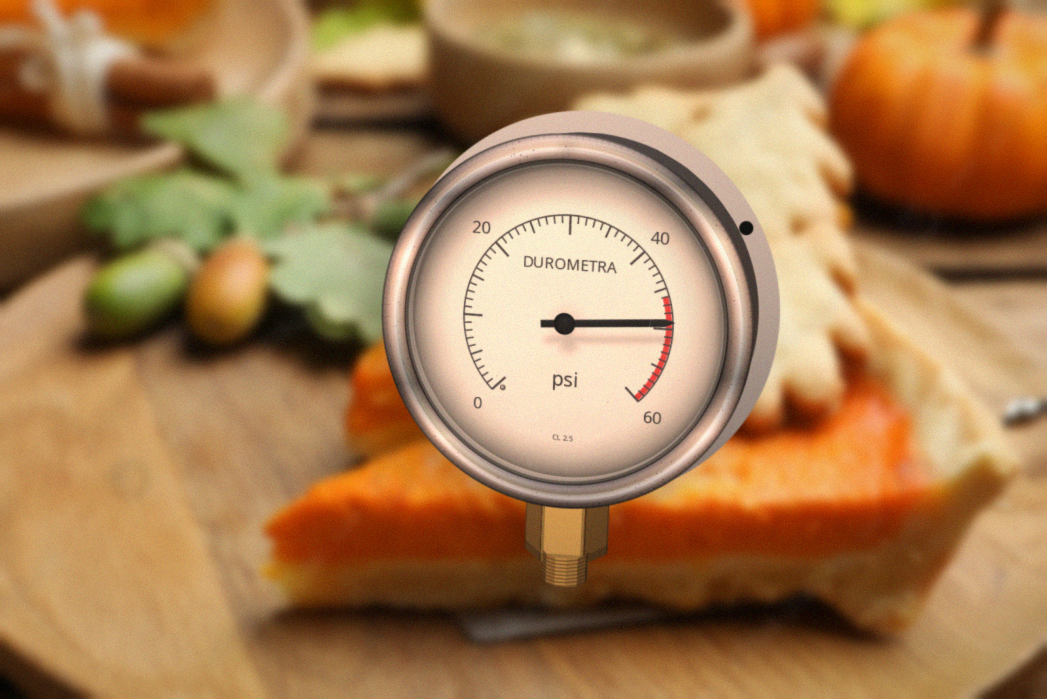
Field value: 49 psi
